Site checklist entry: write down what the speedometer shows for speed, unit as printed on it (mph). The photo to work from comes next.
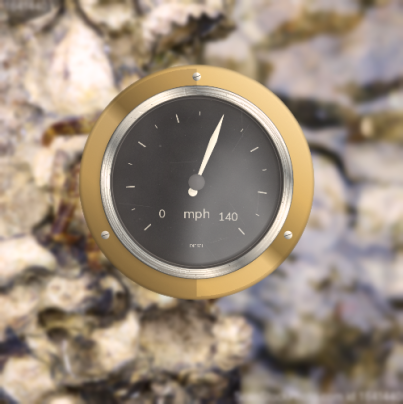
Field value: 80 mph
